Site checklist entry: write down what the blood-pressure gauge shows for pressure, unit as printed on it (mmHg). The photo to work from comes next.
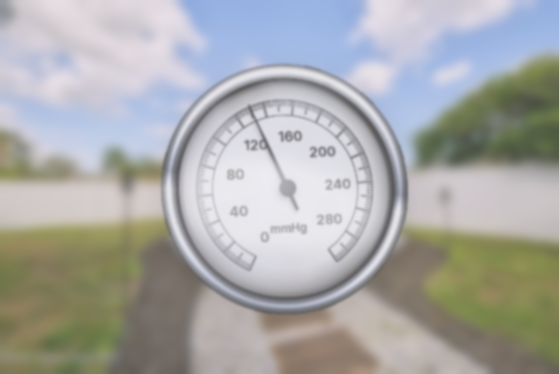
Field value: 130 mmHg
